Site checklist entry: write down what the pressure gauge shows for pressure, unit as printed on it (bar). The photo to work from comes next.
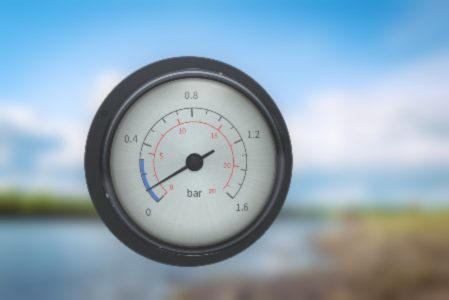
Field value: 0.1 bar
